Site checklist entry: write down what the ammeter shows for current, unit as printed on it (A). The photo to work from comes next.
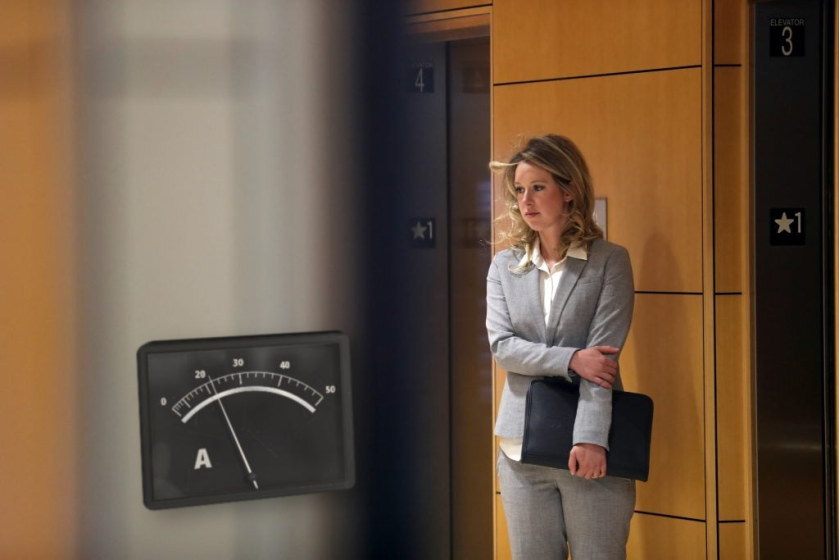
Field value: 22 A
